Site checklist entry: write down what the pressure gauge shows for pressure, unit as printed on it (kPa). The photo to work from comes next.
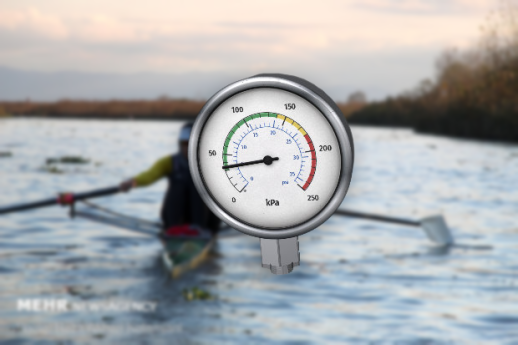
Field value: 35 kPa
